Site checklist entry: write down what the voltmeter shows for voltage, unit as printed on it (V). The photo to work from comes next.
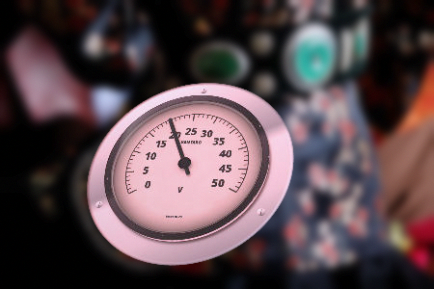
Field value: 20 V
